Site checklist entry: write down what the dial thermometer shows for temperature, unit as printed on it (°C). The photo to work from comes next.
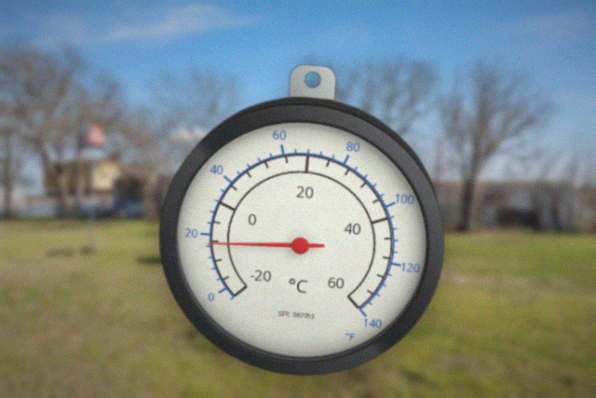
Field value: -8 °C
